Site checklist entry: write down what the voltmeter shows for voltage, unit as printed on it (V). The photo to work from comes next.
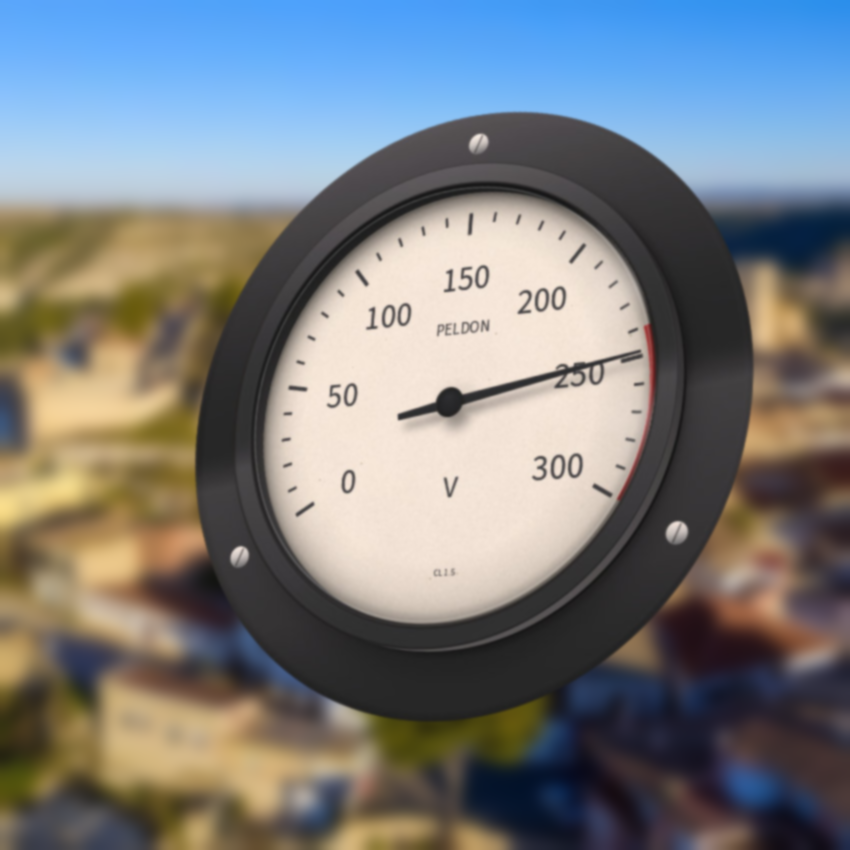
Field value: 250 V
